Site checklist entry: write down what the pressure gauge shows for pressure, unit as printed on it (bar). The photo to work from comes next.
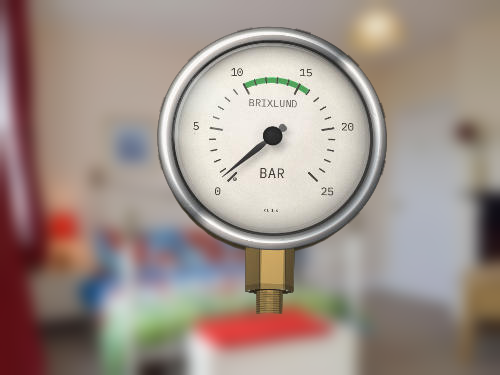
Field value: 0.5 bar
